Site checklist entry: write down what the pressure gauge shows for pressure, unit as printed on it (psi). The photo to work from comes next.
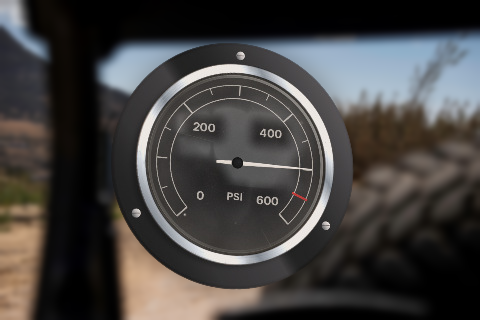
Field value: 500 psi
